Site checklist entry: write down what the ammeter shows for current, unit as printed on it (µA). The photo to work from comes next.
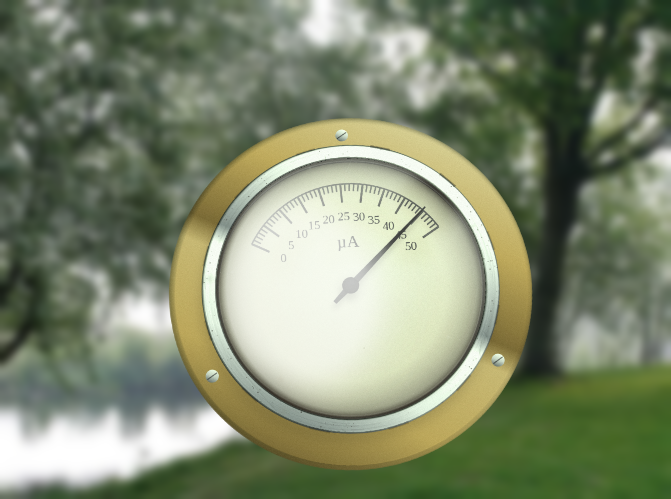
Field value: 45 µA
